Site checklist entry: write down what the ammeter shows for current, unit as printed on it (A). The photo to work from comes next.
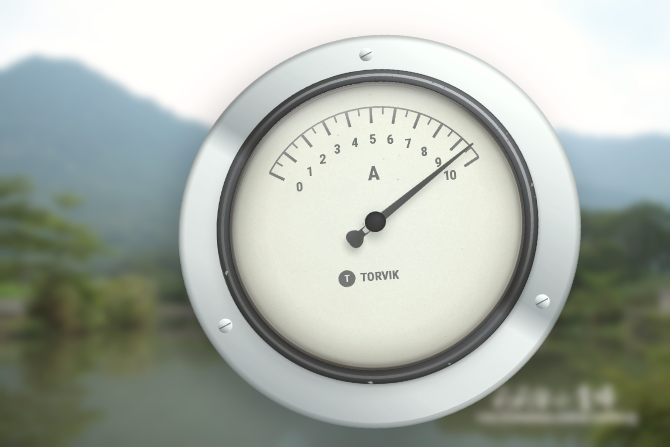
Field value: 9.5 A
